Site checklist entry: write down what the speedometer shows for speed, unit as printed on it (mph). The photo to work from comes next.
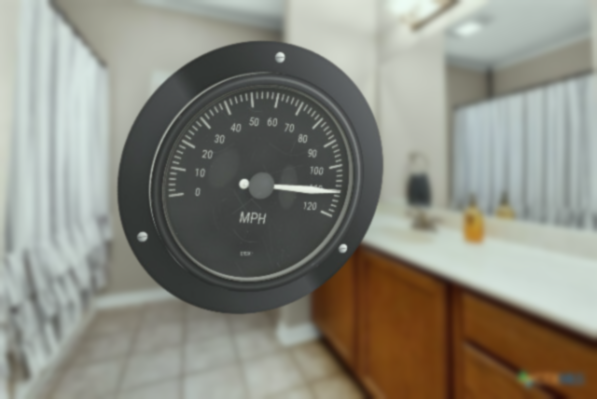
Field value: 110 mph
